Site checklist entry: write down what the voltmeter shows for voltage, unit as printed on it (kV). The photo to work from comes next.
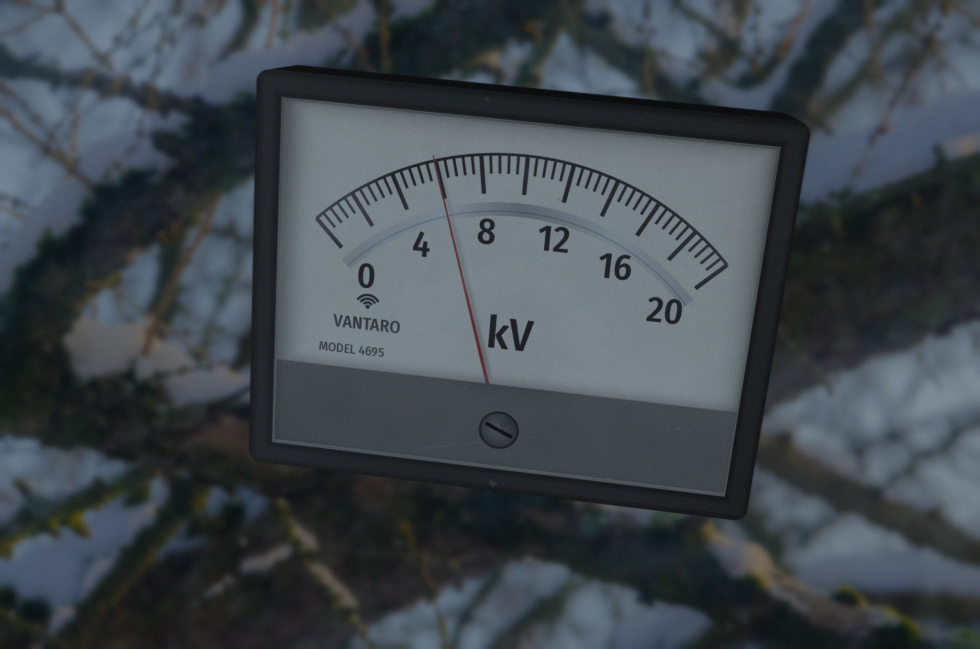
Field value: 6 kV
